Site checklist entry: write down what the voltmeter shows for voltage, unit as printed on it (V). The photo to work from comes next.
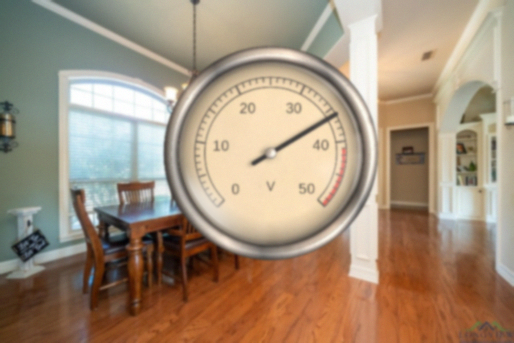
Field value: 36 V
